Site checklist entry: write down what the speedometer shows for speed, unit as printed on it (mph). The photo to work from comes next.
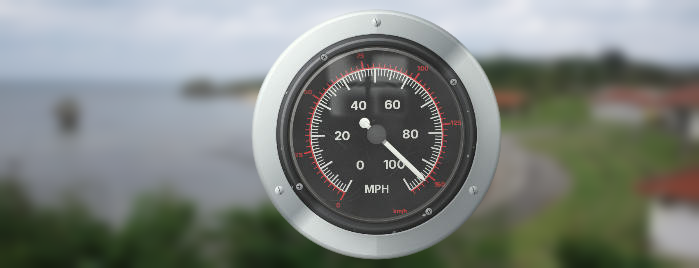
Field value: 95 mph
